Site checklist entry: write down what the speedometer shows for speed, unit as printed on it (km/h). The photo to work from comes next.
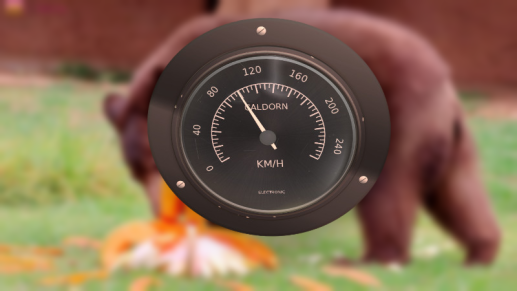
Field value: 100 km/h
